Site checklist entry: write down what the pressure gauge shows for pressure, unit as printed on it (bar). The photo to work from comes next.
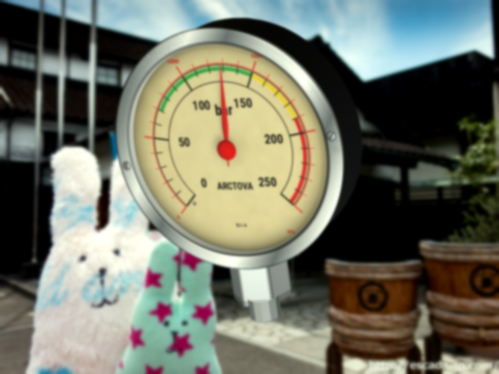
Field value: 130 bar
